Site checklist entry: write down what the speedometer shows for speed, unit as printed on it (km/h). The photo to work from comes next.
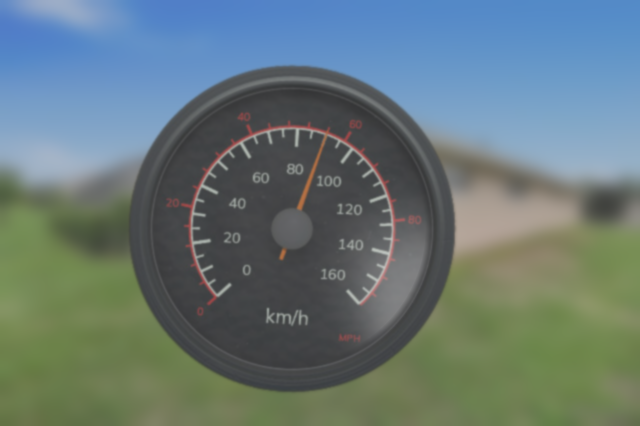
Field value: 90 km/h
